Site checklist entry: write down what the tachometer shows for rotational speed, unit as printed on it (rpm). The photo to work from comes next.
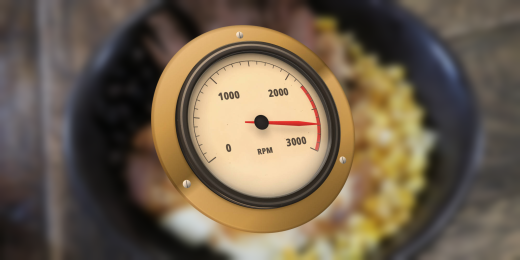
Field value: 2700 rpm
